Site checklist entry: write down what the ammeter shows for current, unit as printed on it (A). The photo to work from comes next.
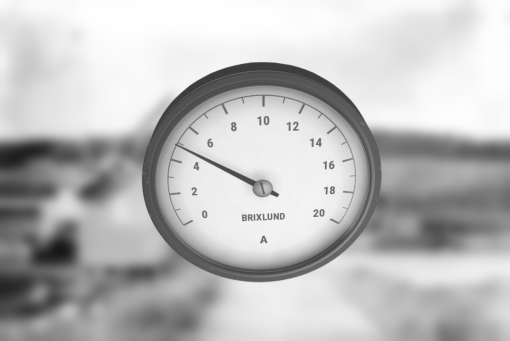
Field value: 5 A
